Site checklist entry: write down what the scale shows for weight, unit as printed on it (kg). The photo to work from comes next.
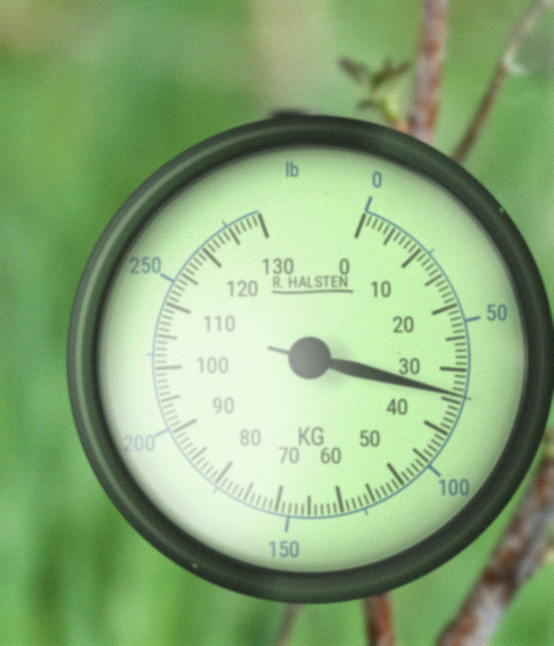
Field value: 34 kg
